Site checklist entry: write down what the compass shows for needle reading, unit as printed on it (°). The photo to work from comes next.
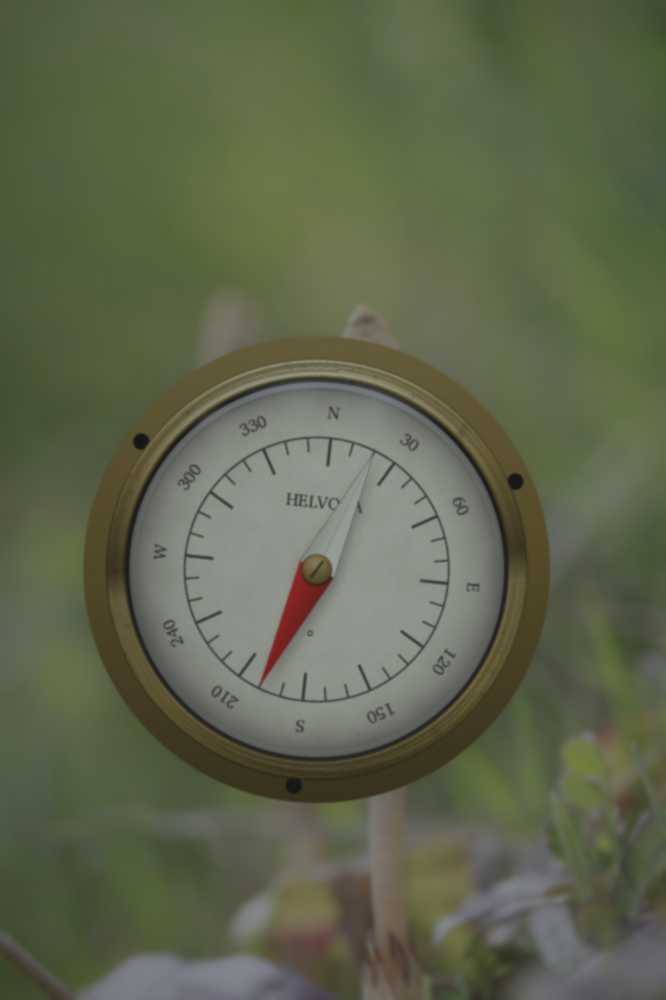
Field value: 200 °
